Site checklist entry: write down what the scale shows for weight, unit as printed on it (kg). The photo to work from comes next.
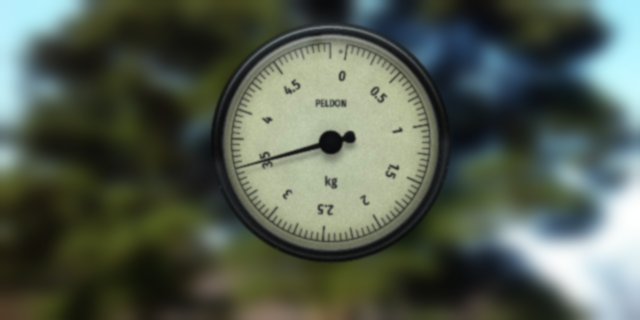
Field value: 3.5 kg
